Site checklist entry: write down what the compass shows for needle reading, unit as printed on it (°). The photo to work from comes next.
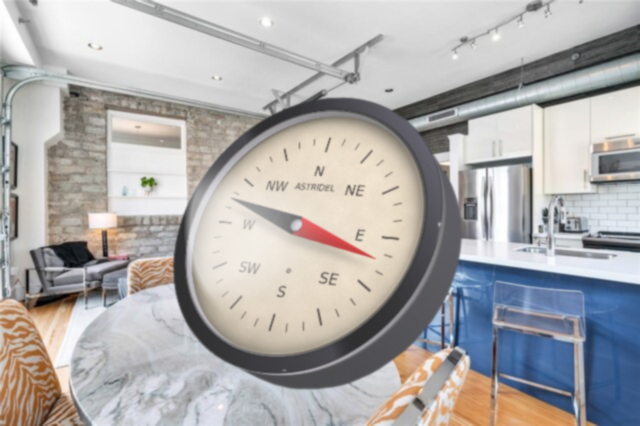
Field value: 105 °
